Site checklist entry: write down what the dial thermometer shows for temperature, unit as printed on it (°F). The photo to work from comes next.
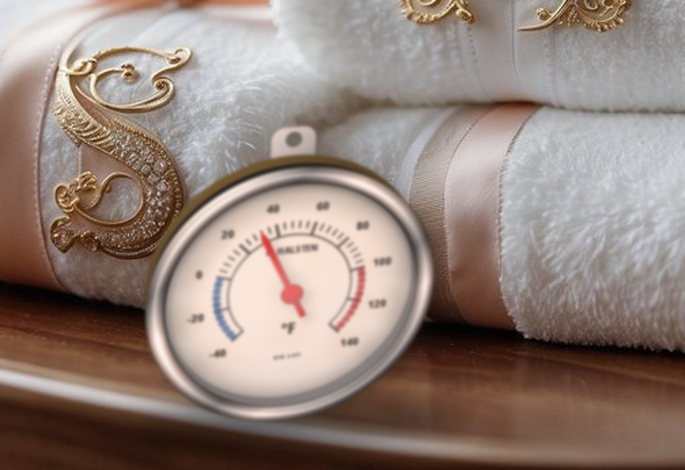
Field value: 32 °F
